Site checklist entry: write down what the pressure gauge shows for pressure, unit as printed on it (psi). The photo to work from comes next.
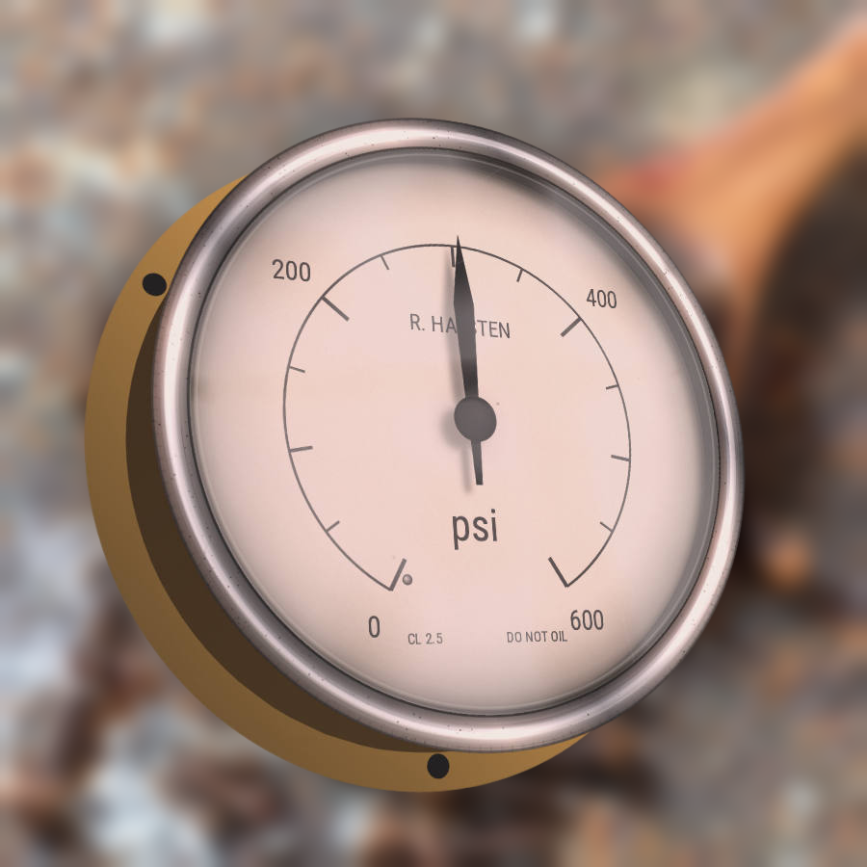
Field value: 300 psi
